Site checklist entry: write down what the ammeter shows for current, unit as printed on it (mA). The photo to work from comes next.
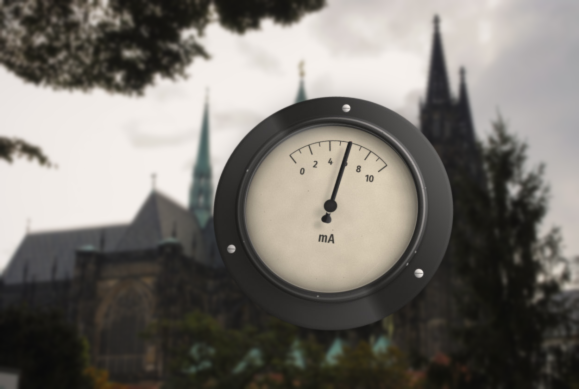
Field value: 6 mA
